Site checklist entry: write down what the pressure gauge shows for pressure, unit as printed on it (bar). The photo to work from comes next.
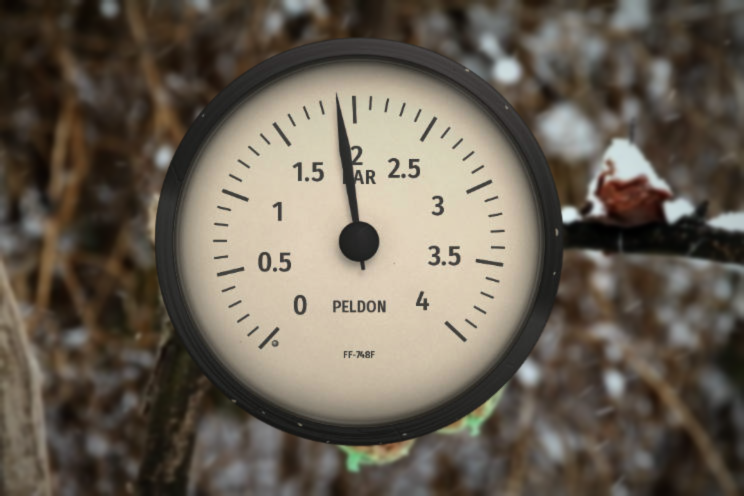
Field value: 1.9 bar
